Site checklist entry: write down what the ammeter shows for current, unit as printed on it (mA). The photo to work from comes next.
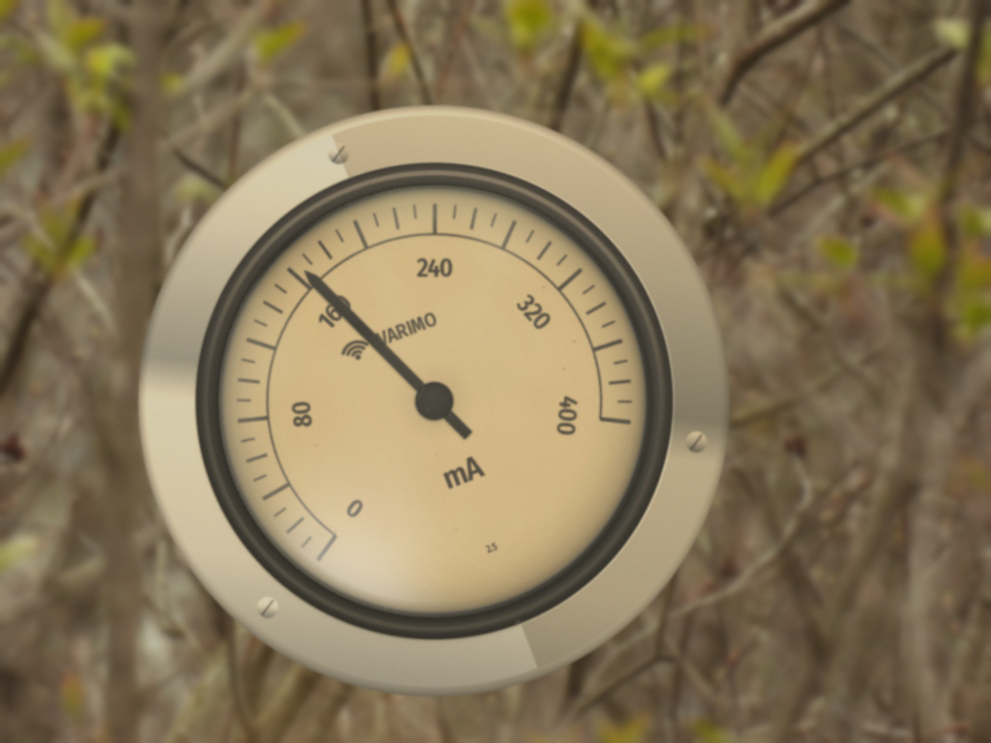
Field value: 165 mA
